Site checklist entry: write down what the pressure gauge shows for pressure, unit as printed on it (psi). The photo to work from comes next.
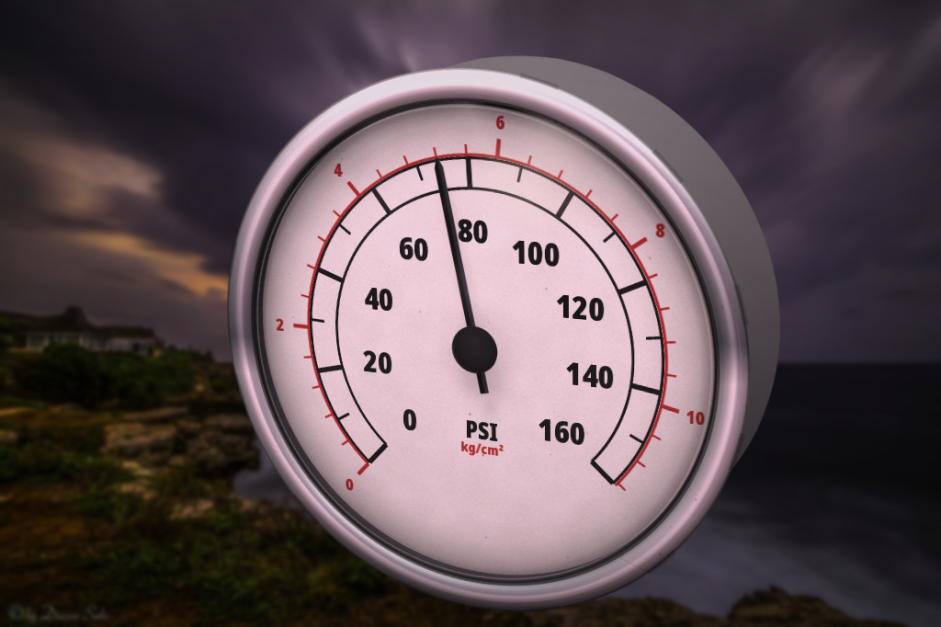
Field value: 75 psi
